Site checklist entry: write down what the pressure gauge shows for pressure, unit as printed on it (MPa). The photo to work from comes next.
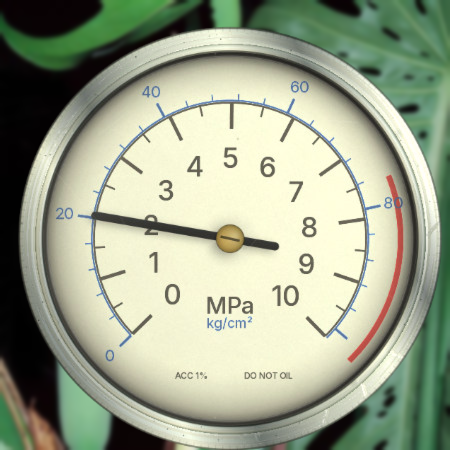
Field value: 2 MPa
